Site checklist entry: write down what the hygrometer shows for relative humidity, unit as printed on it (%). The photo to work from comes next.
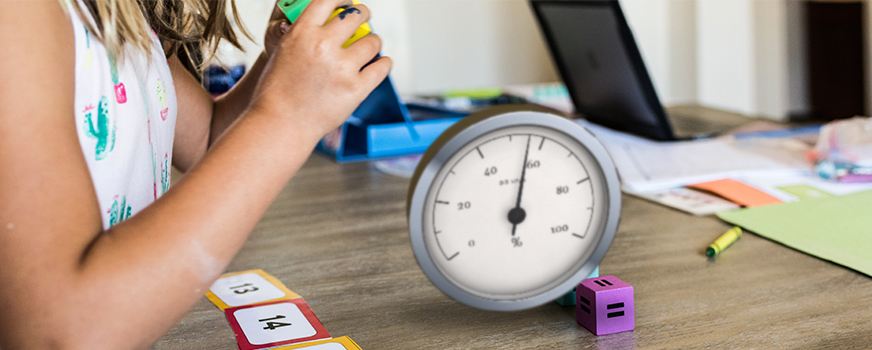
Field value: 55 %
